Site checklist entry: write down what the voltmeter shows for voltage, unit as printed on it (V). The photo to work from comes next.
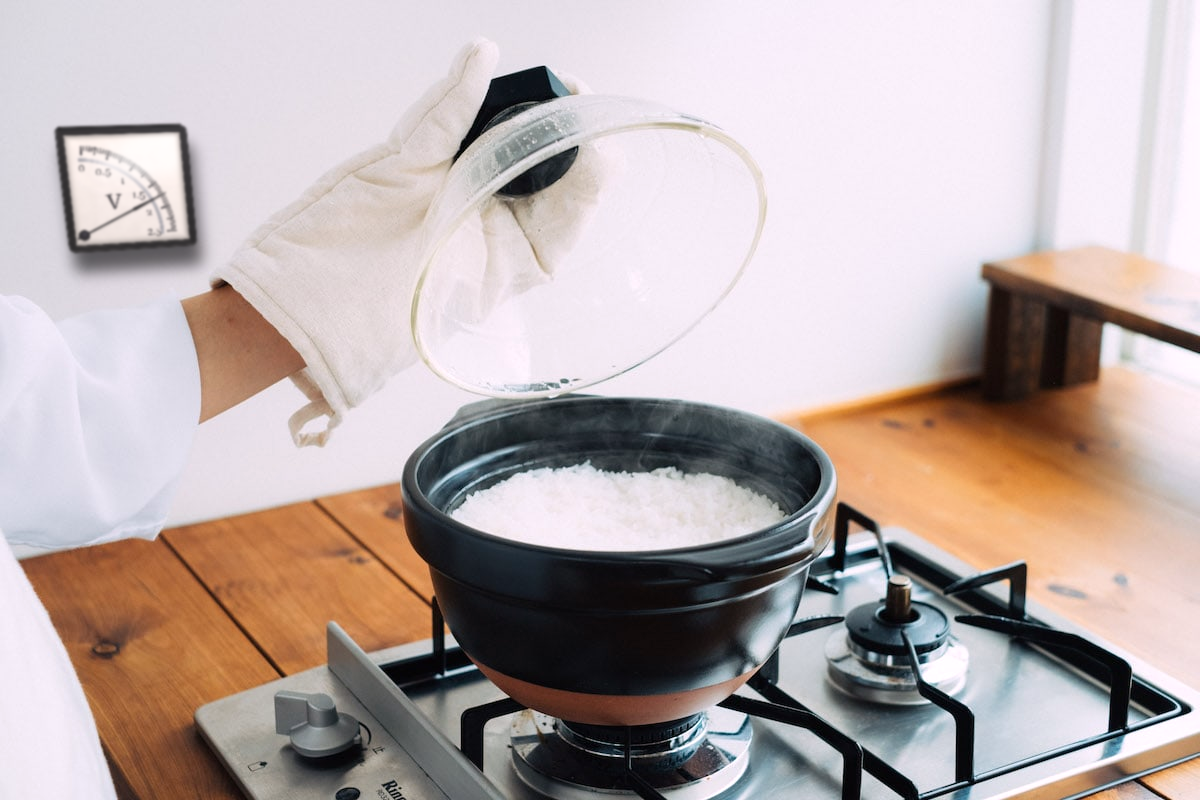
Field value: 1.75 V
